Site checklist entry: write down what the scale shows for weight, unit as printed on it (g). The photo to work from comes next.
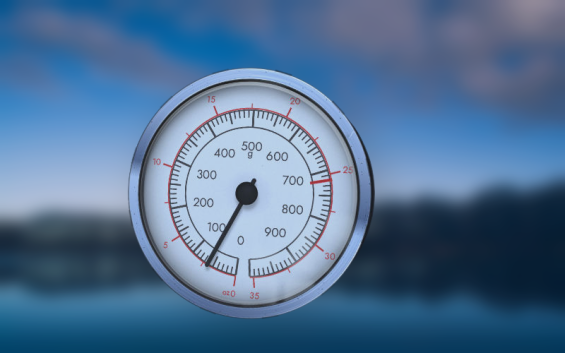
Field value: 60 g
